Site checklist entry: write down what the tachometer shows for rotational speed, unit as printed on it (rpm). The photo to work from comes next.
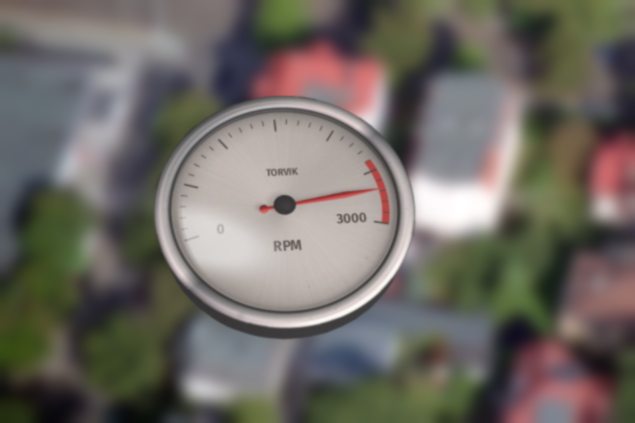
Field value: 2700 rpm
